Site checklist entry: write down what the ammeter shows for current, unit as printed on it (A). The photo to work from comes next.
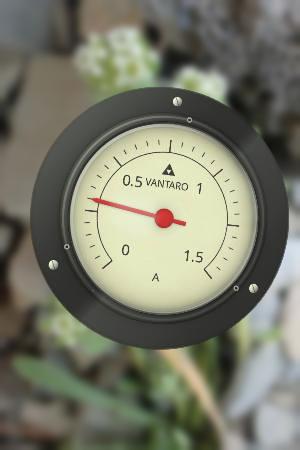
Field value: 0.3 A
